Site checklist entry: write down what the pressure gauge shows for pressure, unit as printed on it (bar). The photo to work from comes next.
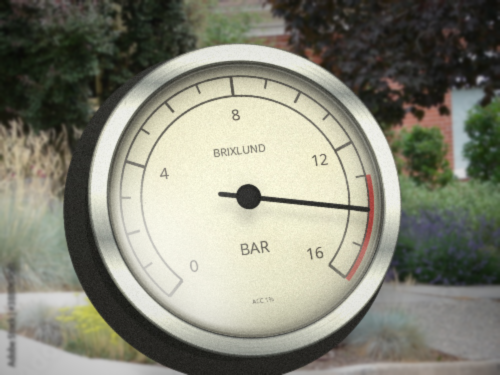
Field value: 14 bar
